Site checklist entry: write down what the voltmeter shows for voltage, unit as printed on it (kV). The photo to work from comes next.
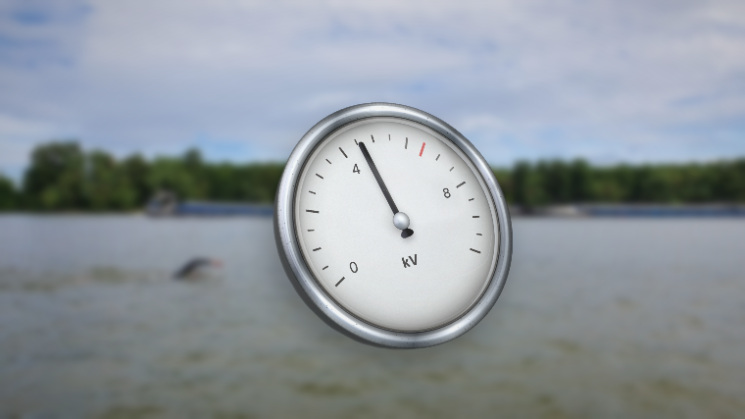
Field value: 4.5 kV
